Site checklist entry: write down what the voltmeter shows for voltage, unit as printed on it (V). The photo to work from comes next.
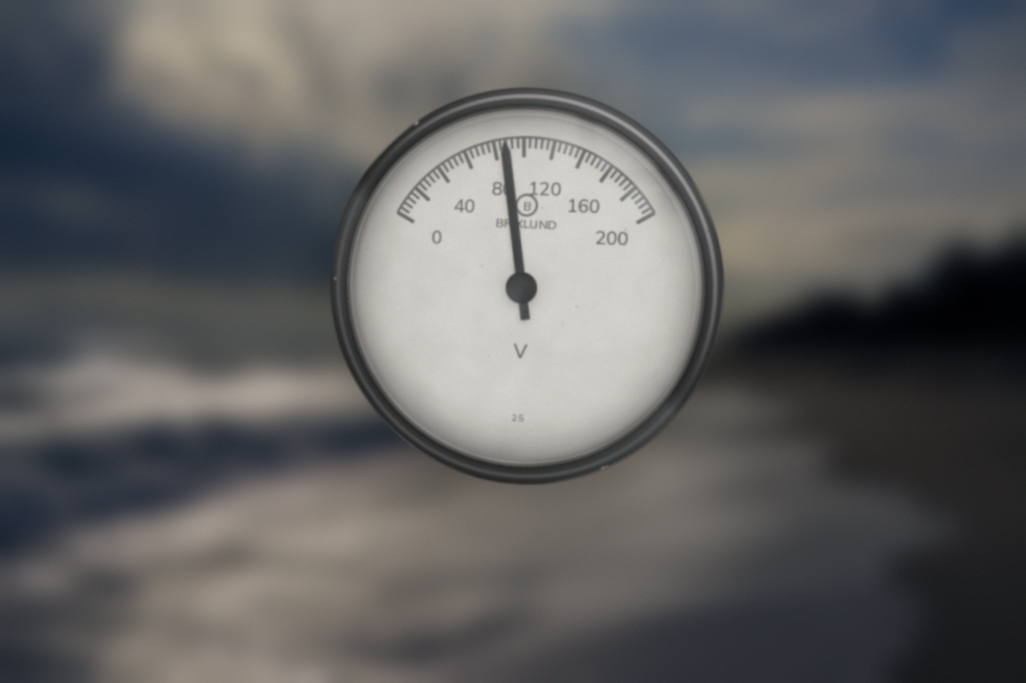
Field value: 88 V
